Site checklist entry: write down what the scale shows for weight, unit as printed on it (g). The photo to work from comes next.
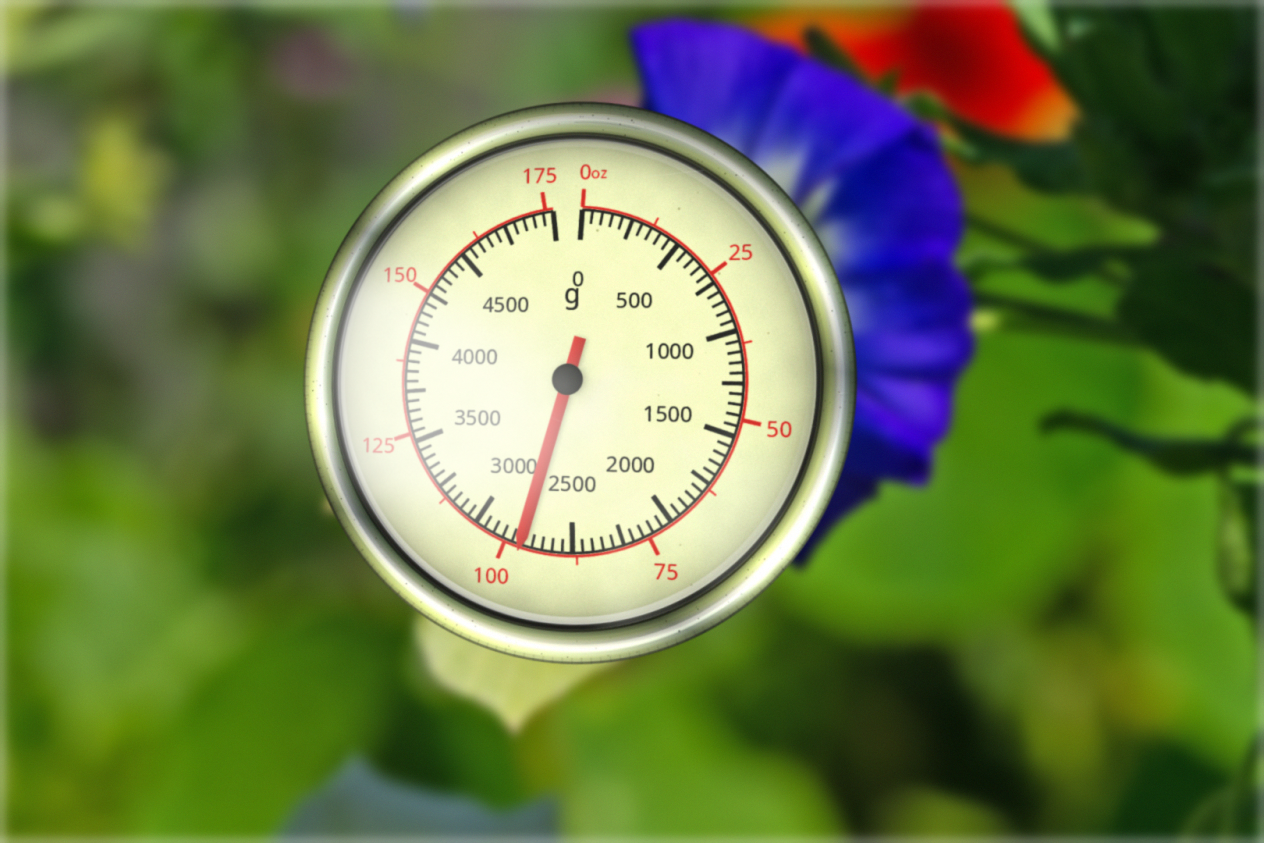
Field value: 2750 g
